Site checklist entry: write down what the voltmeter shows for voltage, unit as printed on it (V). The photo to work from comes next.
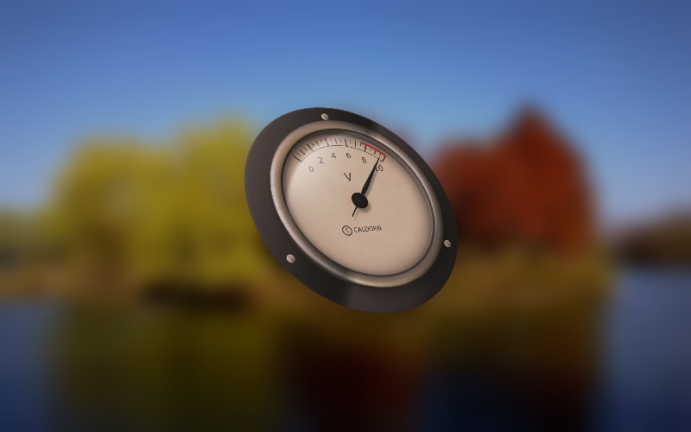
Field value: 9.5 V
